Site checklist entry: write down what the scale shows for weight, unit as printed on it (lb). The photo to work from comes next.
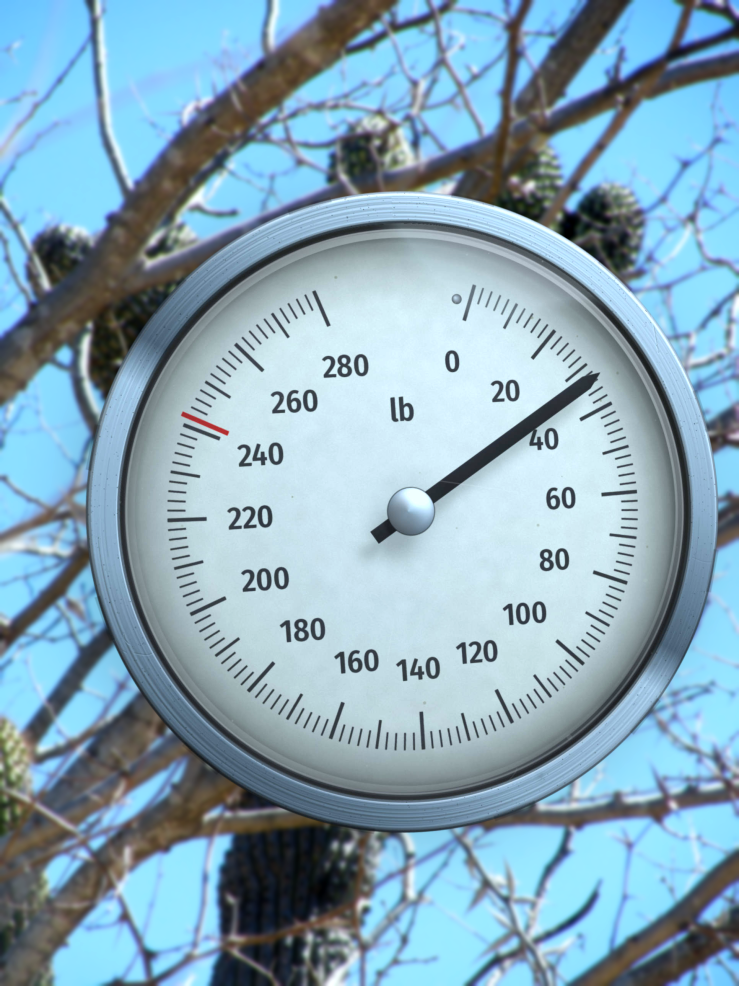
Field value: 33 lb
